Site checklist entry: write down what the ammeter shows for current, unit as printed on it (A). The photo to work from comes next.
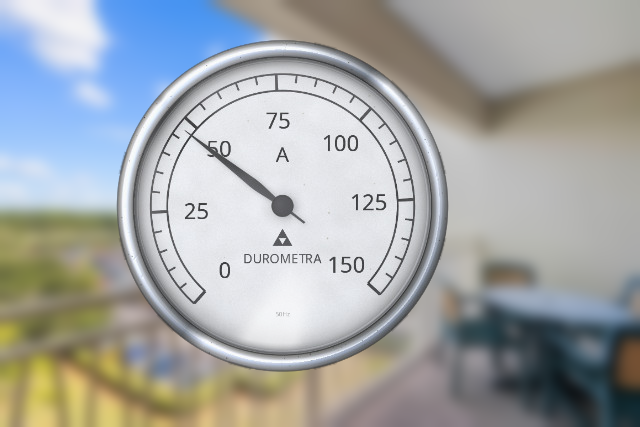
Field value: 47.5 A
